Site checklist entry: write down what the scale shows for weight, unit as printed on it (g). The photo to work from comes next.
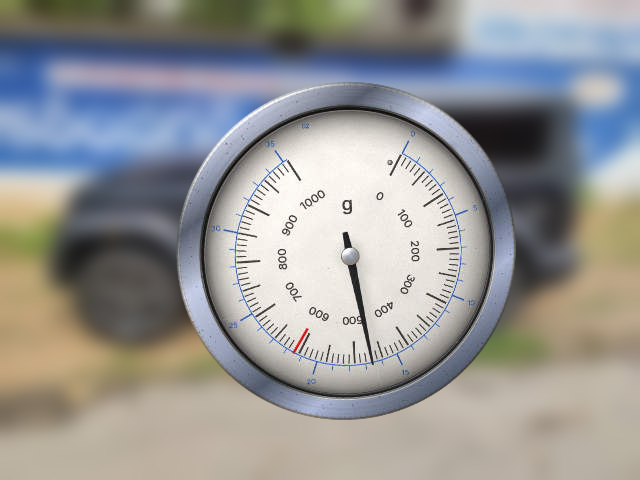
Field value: 470 g
